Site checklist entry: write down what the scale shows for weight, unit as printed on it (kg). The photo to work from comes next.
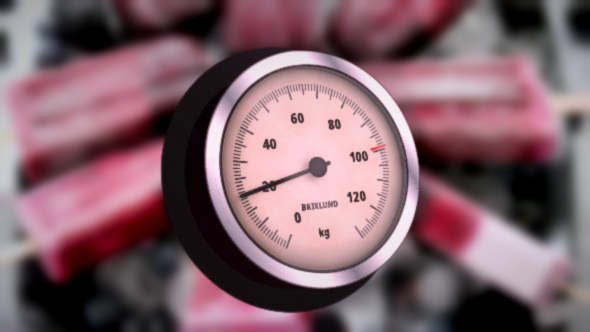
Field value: 20 kg
